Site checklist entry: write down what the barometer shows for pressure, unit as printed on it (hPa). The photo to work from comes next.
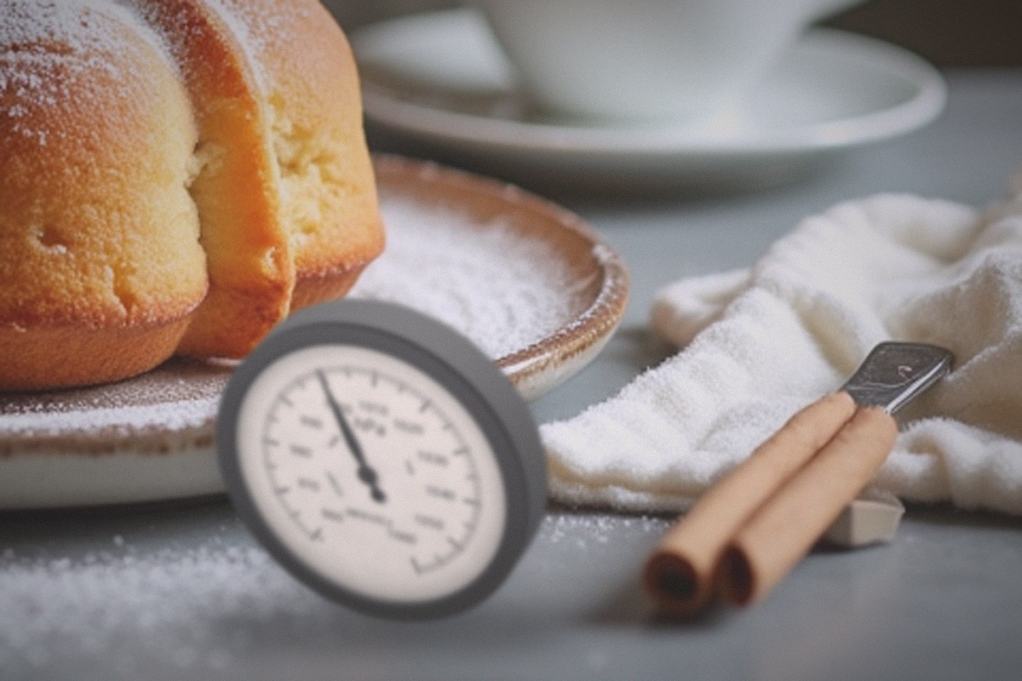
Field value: 1000 hPa
